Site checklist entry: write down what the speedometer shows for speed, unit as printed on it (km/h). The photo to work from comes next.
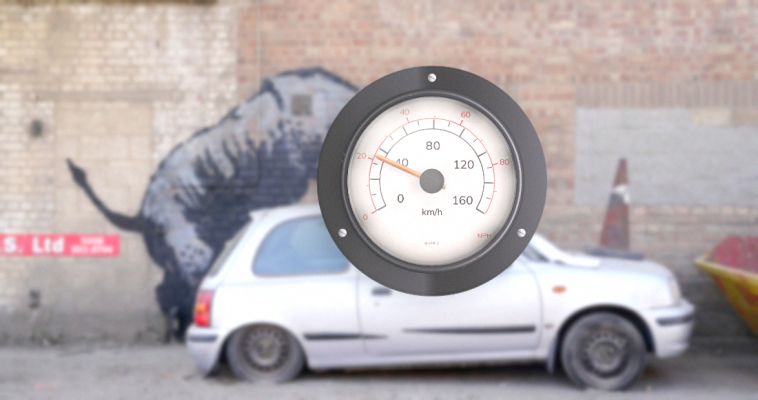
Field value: 35 km/h
